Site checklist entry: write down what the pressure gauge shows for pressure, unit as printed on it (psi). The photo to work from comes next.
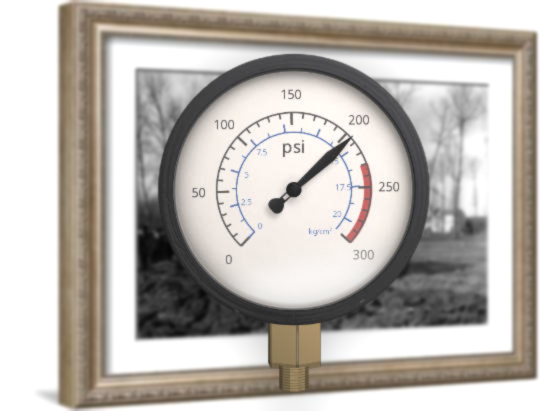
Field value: 205 psi
